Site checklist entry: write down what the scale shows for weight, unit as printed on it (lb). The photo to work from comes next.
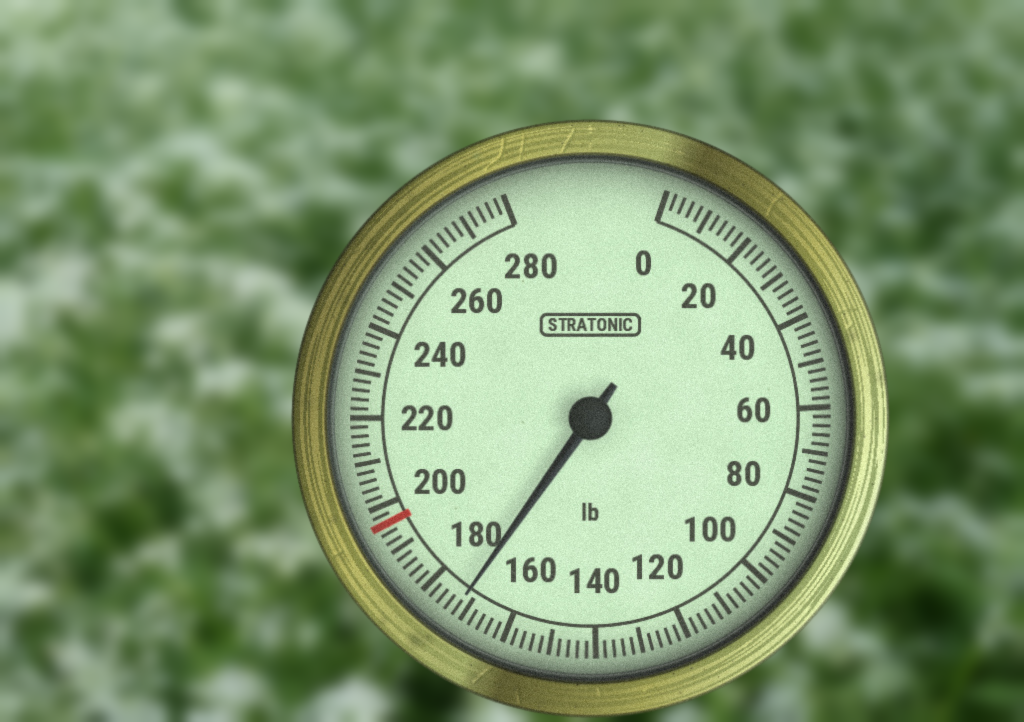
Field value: 172 lb
